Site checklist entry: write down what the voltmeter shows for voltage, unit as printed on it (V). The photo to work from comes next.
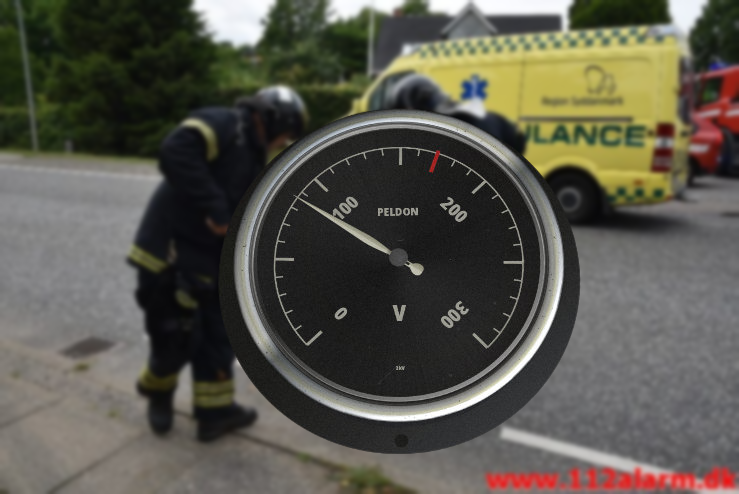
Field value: 85 V
